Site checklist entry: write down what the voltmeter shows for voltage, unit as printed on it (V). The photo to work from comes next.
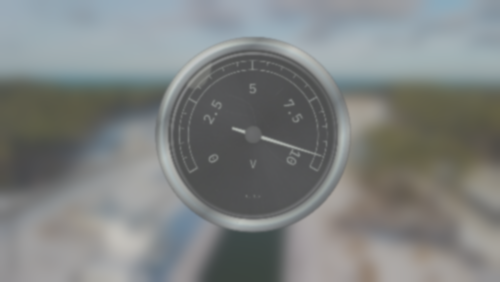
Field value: 9.5 V
